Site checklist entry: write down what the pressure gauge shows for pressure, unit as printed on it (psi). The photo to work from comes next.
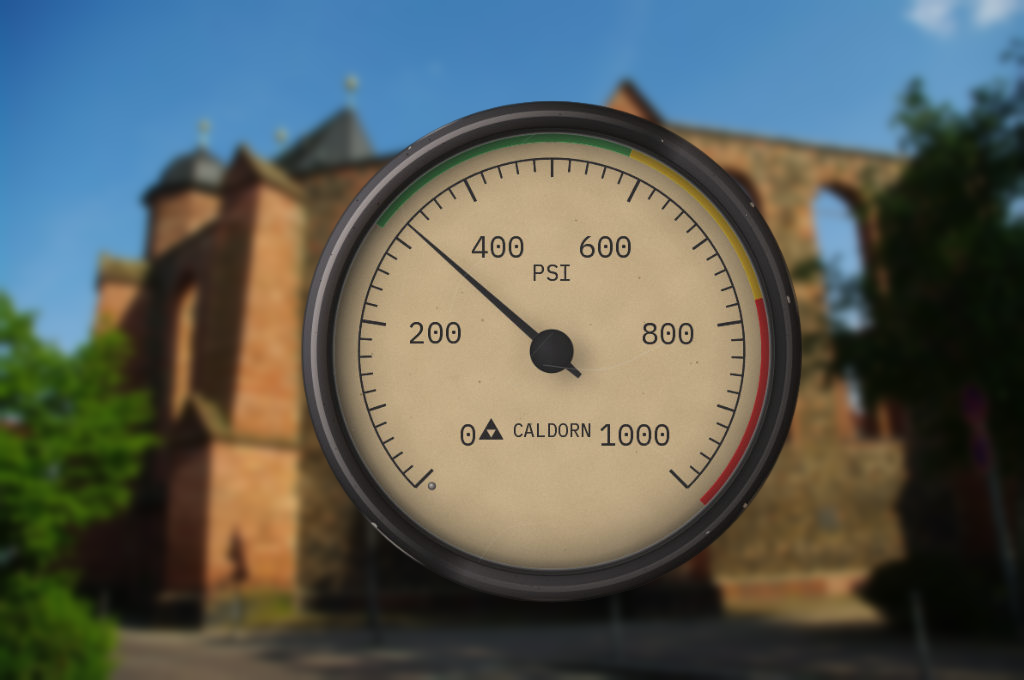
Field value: 320 psi
